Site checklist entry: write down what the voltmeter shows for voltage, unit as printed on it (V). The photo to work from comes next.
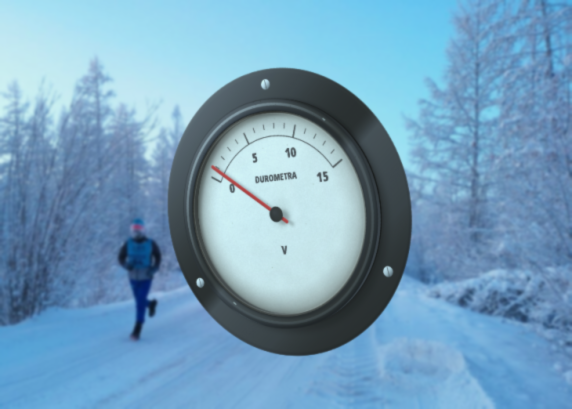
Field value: 1 V
